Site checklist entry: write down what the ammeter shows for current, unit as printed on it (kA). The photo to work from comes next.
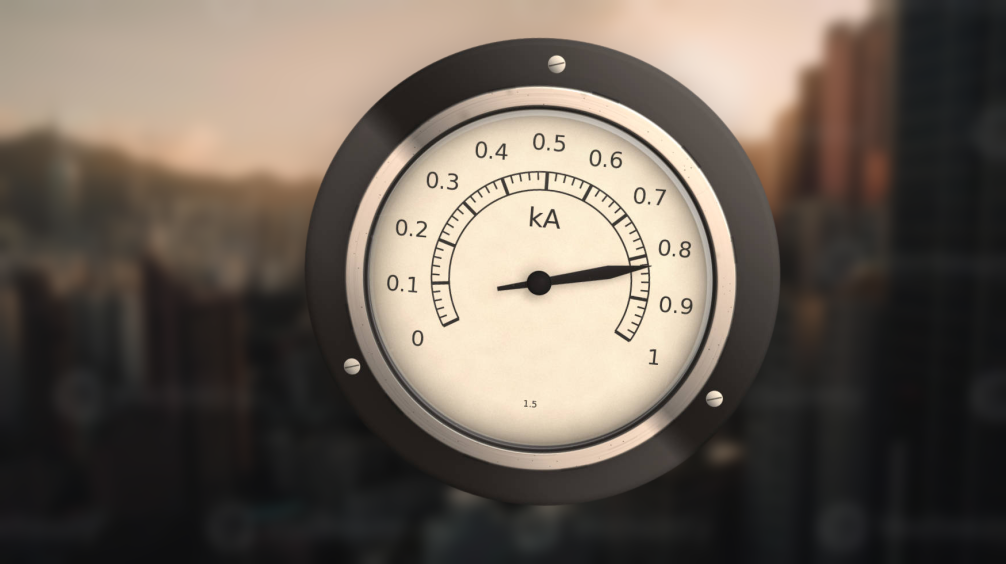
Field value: 0.82 kA
